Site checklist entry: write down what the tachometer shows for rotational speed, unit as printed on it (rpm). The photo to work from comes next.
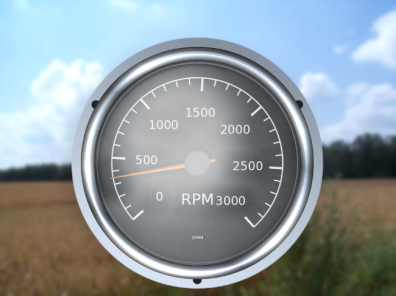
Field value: 350 rpm
